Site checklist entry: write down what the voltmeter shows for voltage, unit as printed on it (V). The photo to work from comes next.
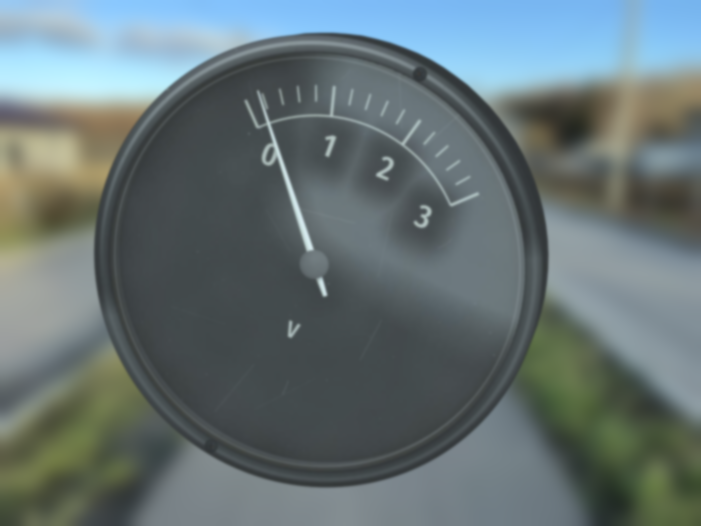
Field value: 0.2 V
